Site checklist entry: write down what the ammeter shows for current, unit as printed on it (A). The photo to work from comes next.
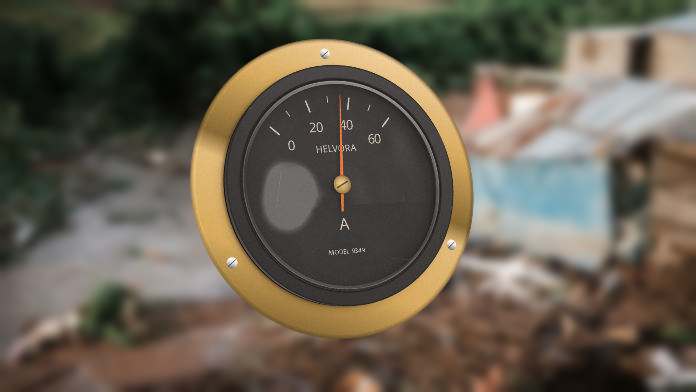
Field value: 35 A
